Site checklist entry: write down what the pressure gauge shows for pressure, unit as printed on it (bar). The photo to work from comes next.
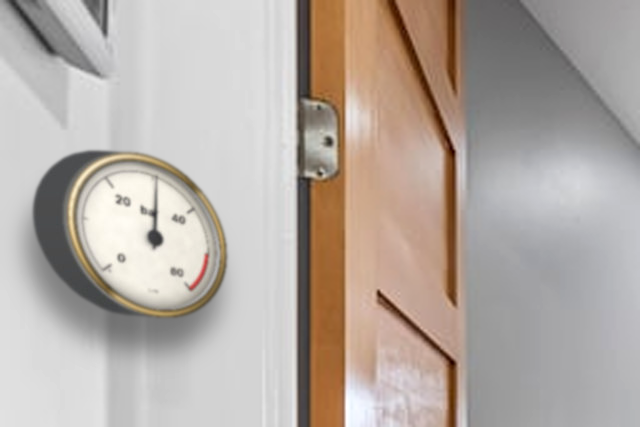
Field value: 30 bar
